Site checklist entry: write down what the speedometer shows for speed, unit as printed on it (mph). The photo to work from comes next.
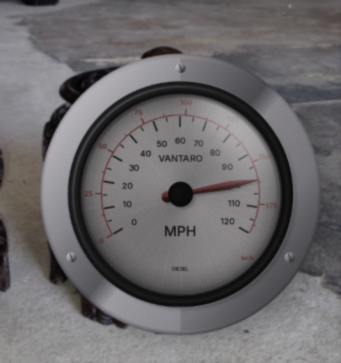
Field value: 100 mph
